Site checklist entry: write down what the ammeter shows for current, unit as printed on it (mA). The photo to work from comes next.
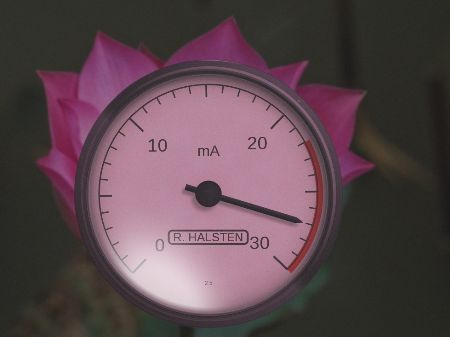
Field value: 27 mA
